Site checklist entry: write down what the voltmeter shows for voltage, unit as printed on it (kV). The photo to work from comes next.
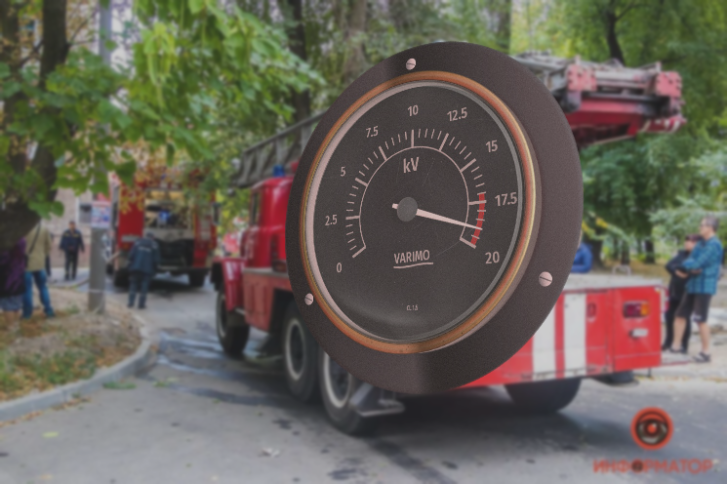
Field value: 19 kV
